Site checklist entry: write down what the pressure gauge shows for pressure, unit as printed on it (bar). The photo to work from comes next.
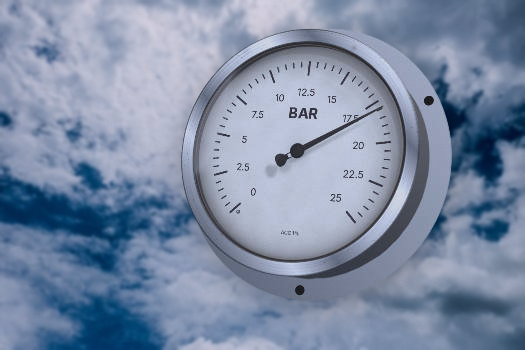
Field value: 18 bar
